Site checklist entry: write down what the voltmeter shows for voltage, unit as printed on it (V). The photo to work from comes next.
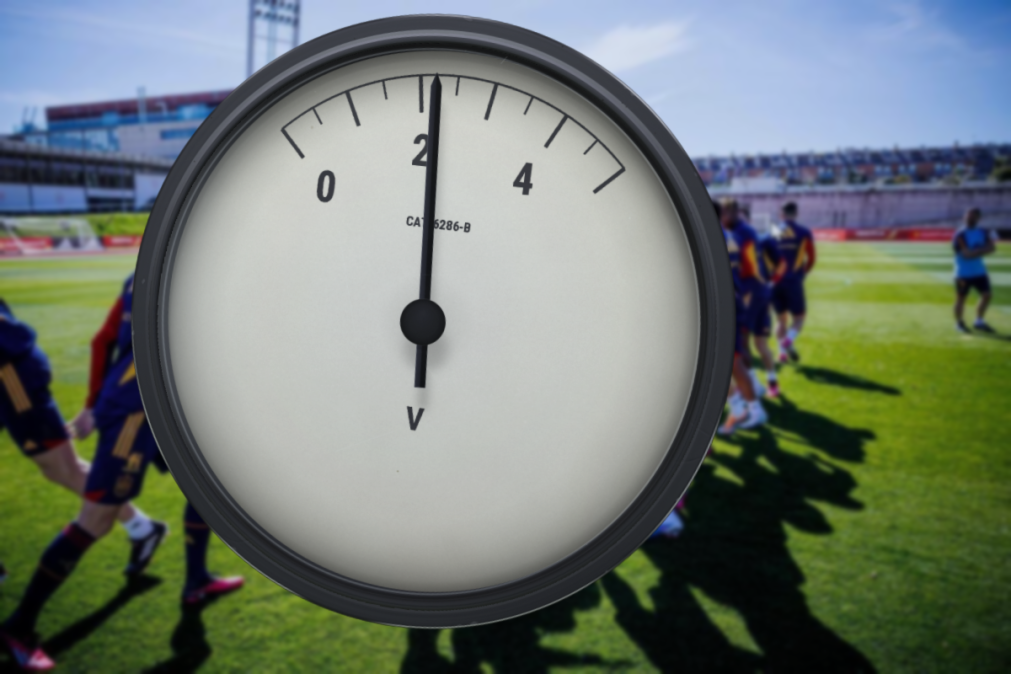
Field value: 2.25 V
